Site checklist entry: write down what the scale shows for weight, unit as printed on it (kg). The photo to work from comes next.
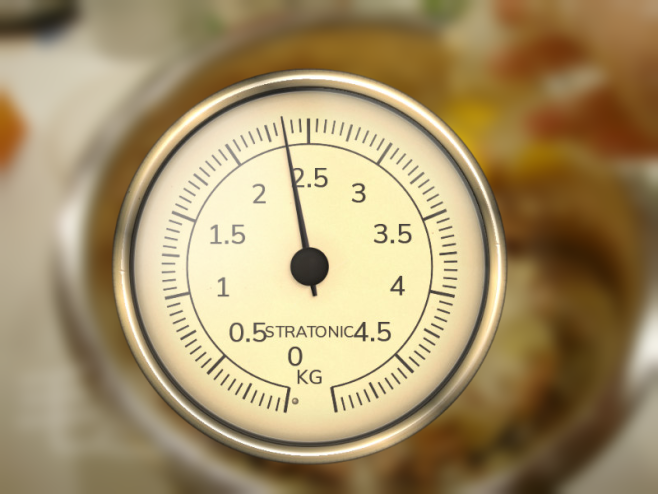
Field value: 2.35 kg
